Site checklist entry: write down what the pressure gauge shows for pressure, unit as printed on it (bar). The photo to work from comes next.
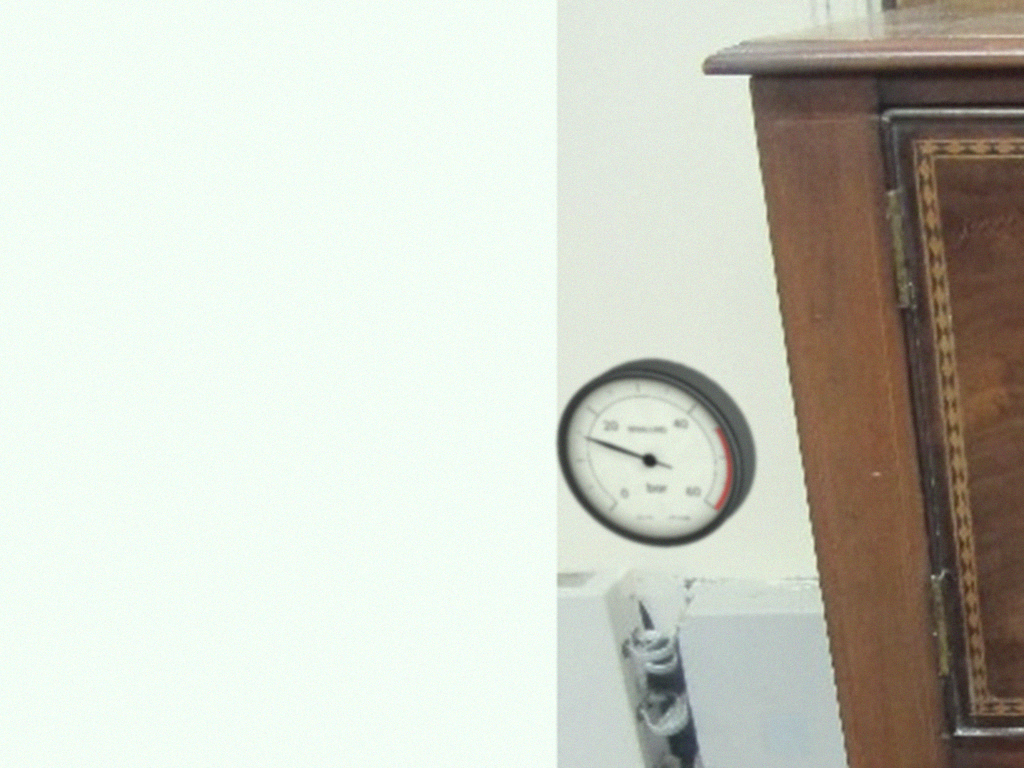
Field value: 15 bar
